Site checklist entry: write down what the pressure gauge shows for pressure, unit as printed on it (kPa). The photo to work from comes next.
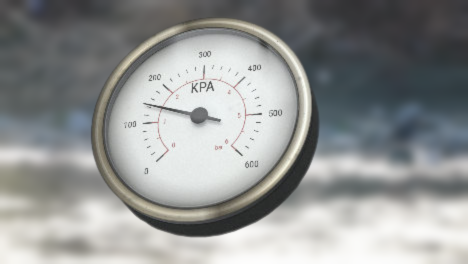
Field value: 140 kPa
